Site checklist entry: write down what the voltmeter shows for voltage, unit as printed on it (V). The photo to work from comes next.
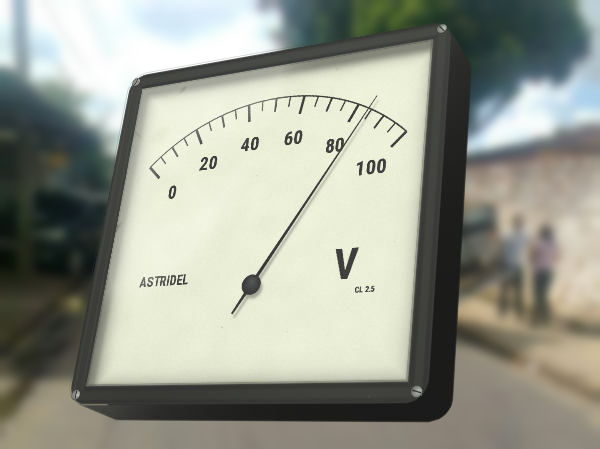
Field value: 85 V
